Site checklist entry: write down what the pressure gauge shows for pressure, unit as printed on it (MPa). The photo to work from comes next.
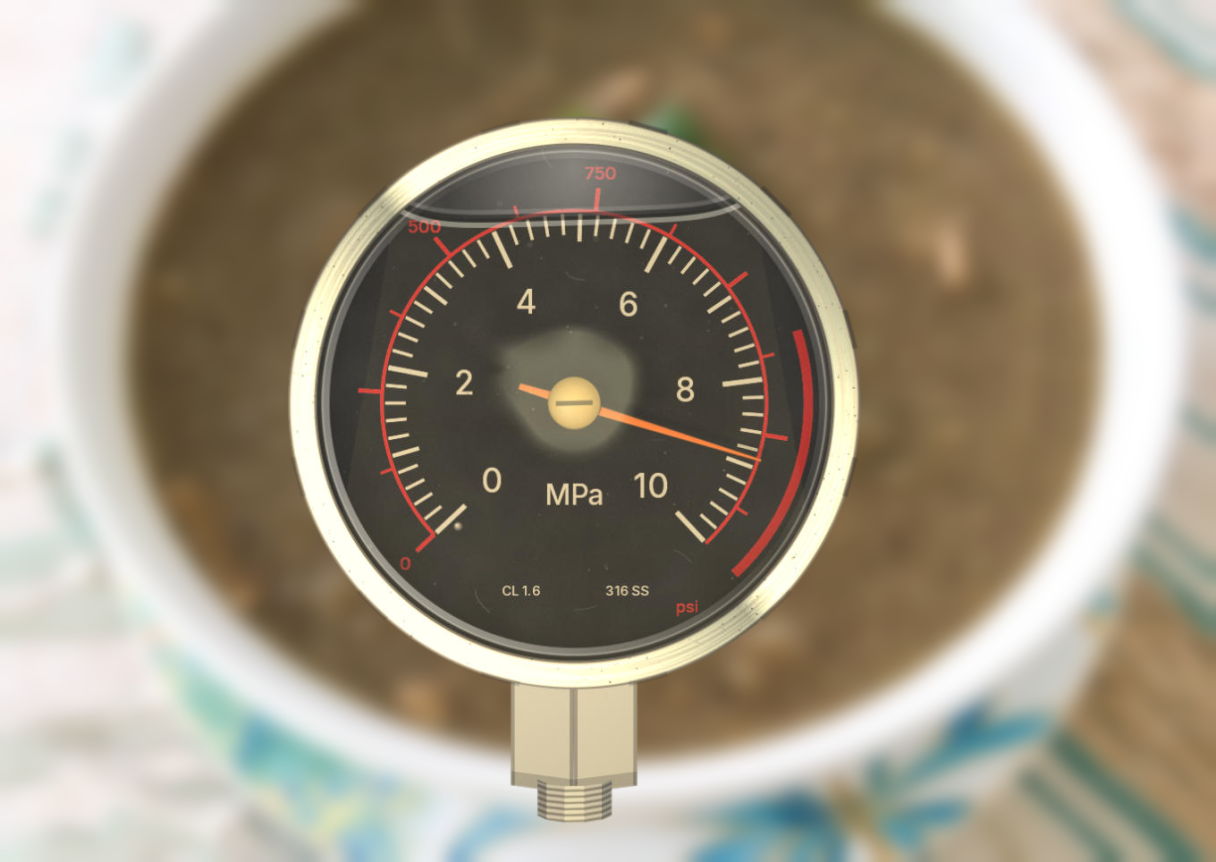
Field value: 8.9 MPa
